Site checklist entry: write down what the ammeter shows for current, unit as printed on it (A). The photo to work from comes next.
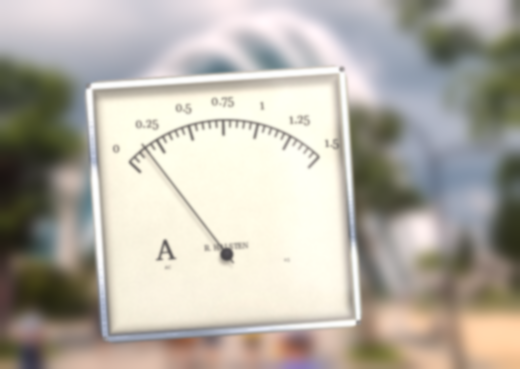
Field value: 0.15 A
